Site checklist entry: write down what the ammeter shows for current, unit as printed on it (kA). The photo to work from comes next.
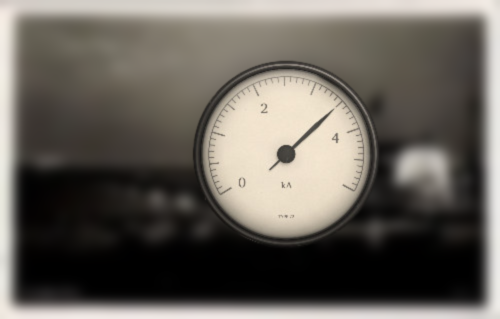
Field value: 3.5 kA
